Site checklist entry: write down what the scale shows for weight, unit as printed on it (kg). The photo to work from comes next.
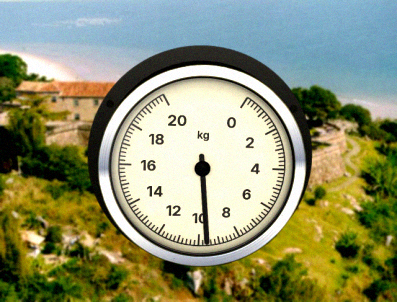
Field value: 9.6 kg
